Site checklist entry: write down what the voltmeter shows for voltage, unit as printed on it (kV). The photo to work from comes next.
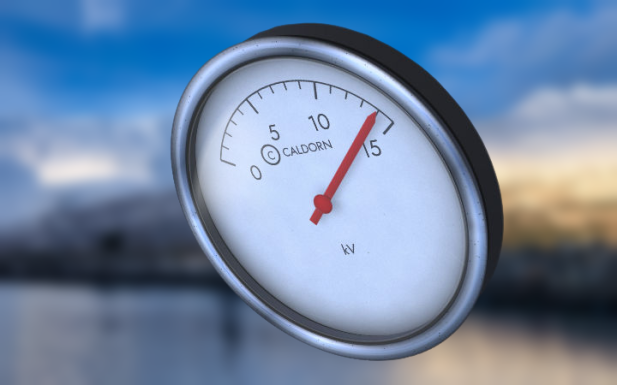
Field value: 14 kV
